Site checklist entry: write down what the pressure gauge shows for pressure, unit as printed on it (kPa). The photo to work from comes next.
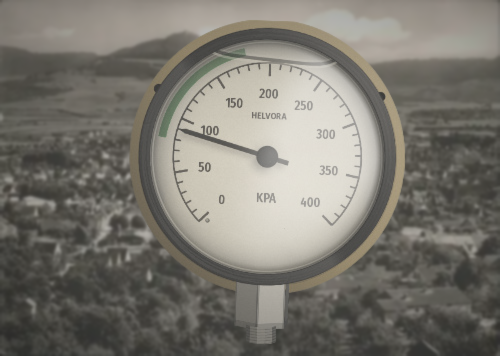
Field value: 90 kPa
